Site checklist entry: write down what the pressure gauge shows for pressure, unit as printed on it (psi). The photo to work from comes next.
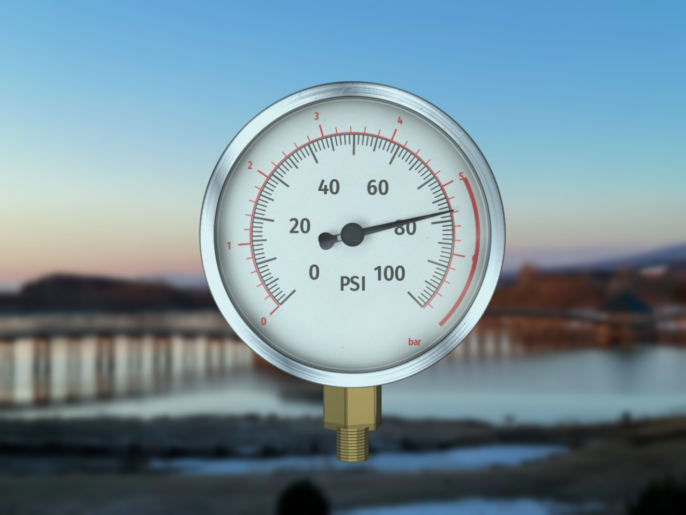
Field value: 78 psi
